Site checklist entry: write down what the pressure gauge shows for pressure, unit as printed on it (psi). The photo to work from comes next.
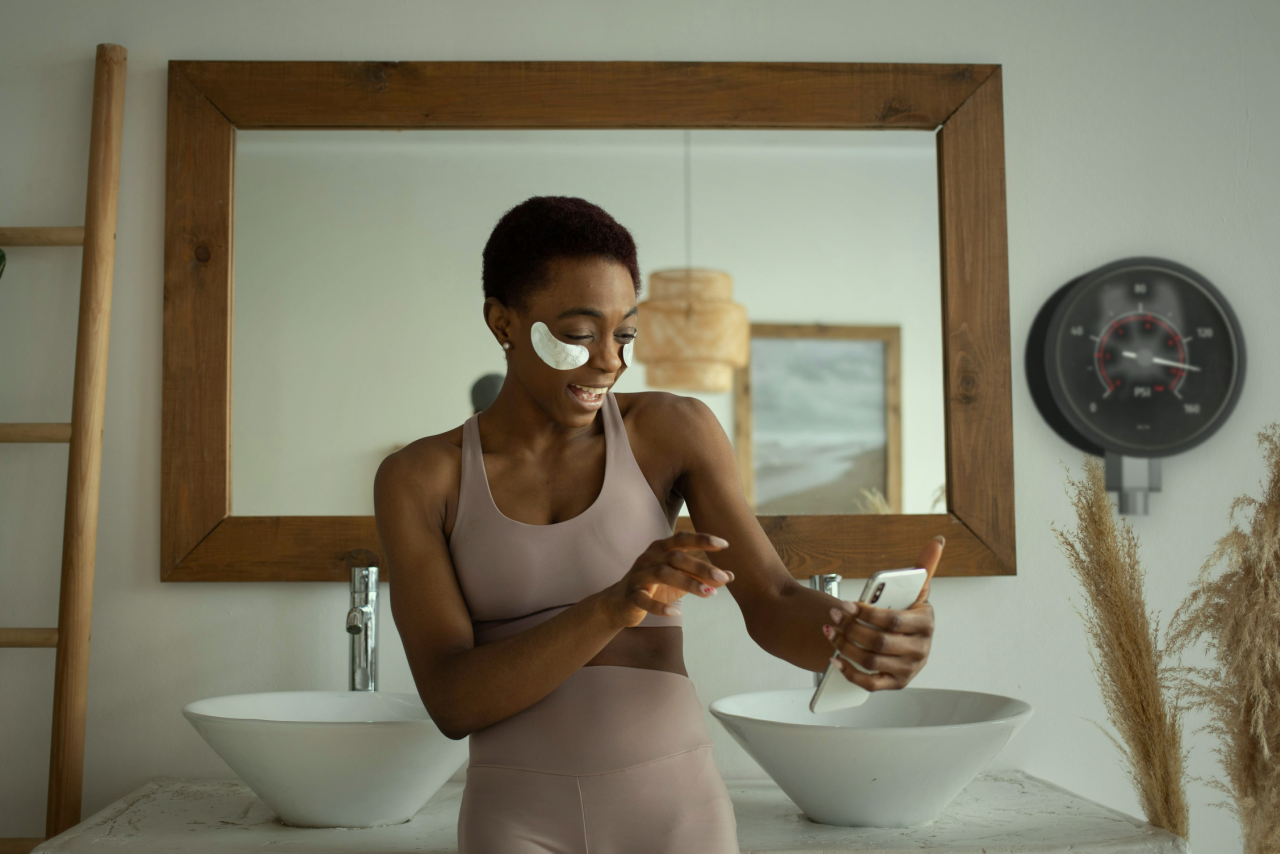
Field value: 140 psi
